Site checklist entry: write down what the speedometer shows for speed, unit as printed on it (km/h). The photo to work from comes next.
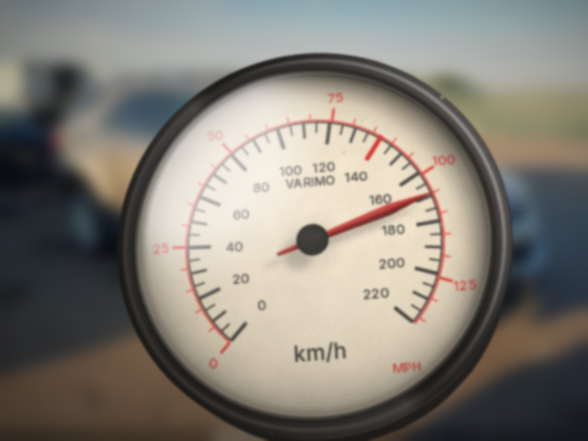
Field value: 170 km/h
